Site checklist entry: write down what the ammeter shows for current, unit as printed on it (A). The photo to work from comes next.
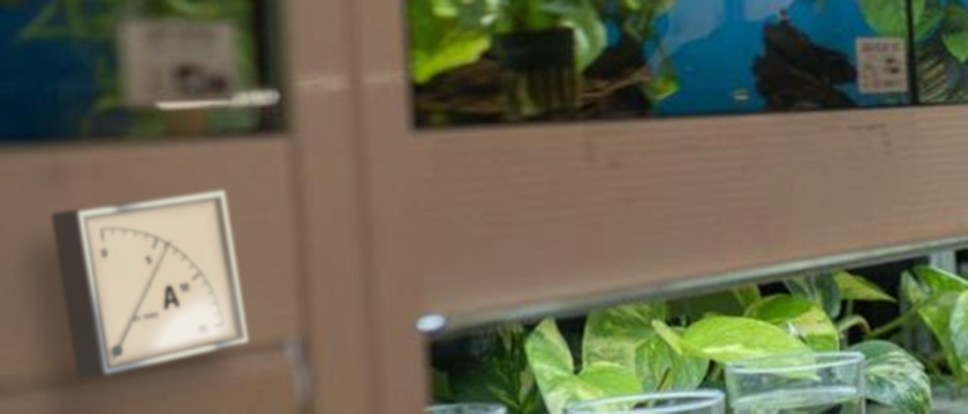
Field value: 6 A
